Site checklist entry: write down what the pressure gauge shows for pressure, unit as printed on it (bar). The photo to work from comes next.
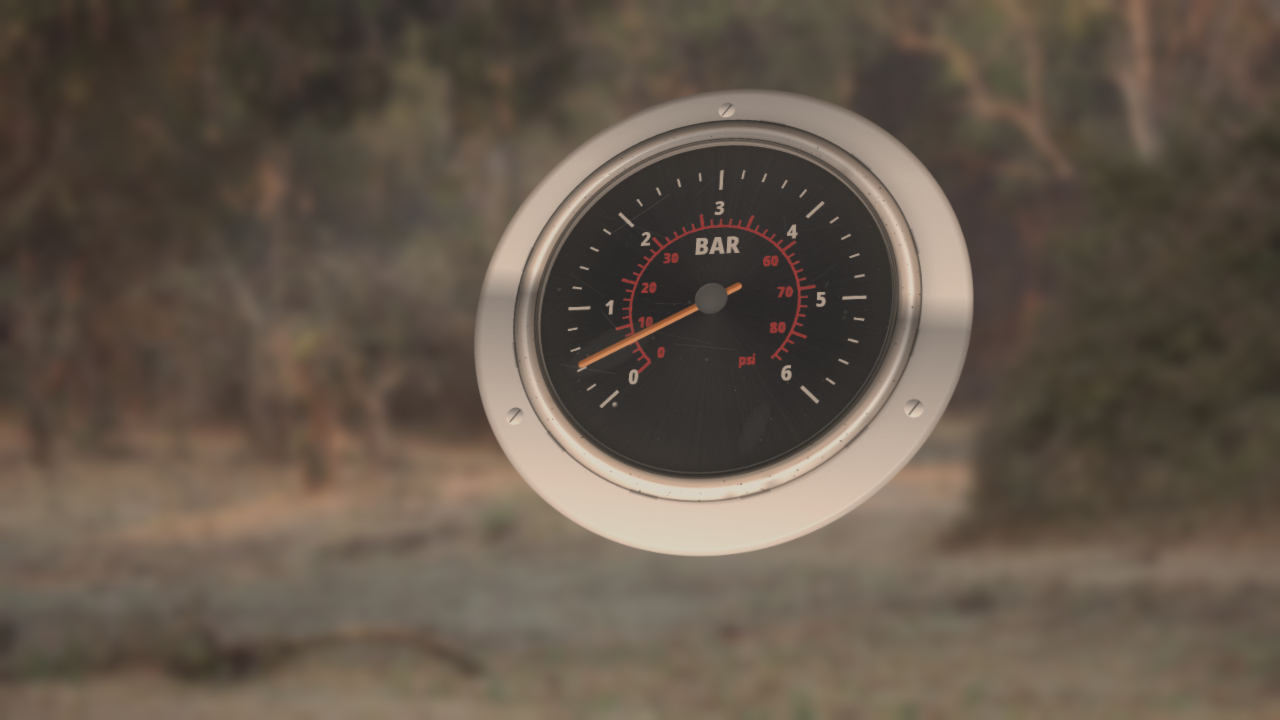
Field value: 0.4 bar
